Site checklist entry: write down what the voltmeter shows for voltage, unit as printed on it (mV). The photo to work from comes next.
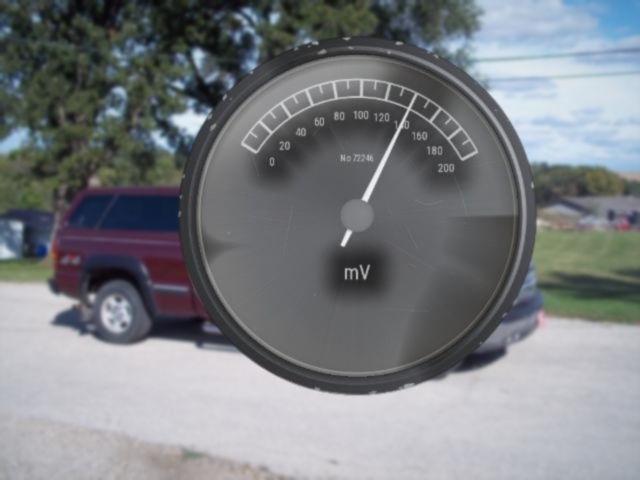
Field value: 140 mV
